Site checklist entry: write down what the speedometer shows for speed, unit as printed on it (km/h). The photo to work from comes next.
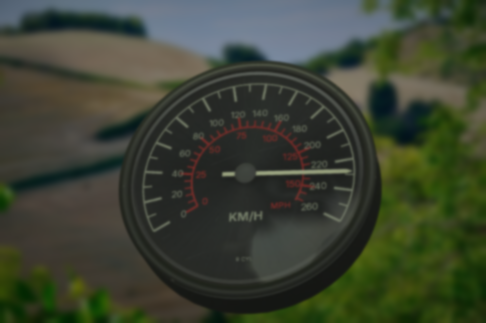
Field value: 230 km/h
